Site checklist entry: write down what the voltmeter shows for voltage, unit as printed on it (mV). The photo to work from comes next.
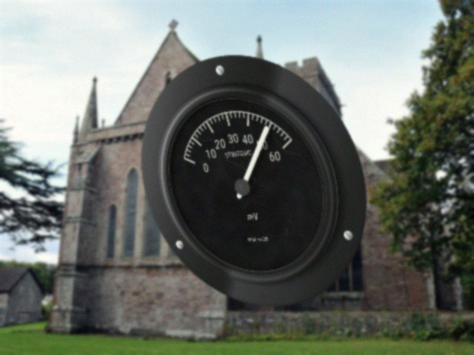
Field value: 50 mV
